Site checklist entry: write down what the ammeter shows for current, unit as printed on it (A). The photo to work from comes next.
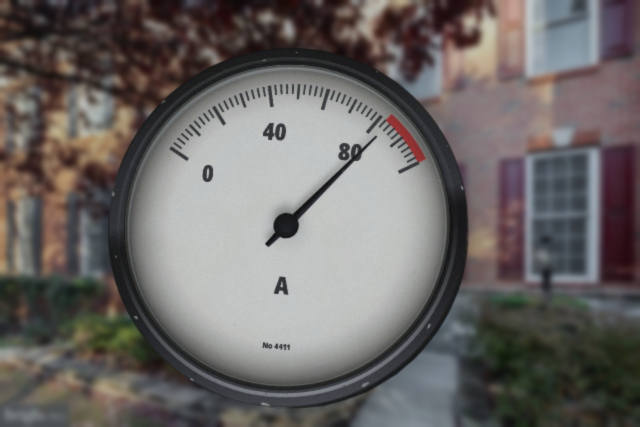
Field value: 84 A
